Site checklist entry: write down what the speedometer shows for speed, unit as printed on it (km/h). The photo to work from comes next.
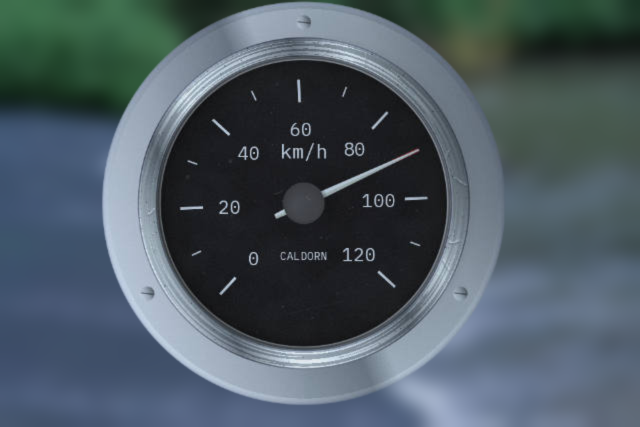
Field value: 90 km/h
